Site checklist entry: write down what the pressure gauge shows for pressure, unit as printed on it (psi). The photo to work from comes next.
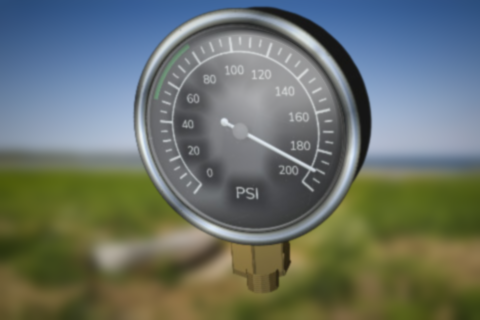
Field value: 190 psi
